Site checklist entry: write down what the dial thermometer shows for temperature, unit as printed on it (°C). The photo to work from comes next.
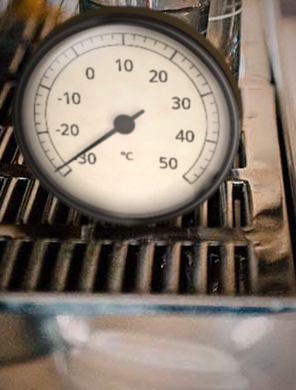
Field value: -28 °C
